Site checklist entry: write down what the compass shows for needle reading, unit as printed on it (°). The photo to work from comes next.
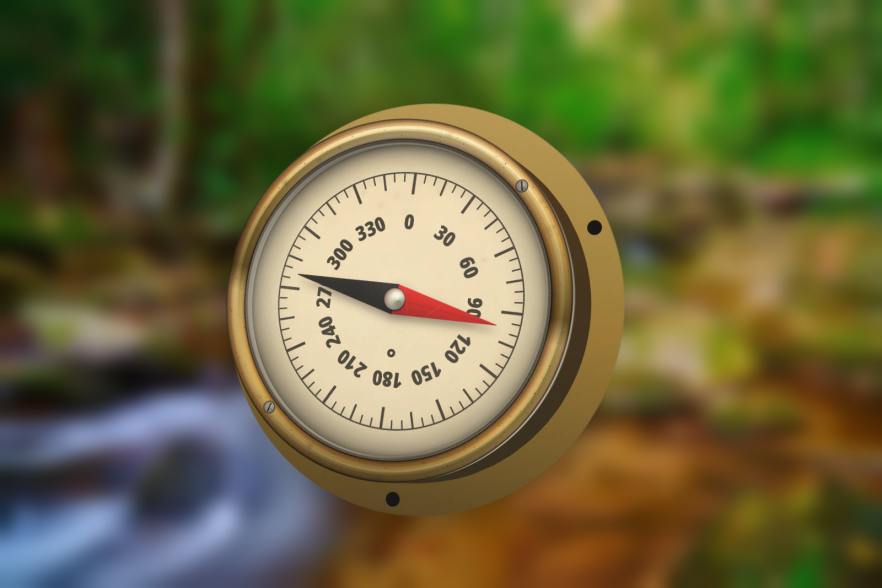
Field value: 97.5 °
